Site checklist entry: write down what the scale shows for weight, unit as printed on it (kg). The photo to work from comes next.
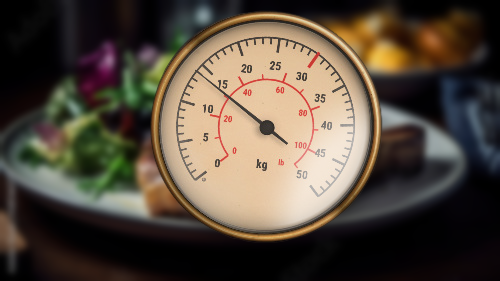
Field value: 14 kg
